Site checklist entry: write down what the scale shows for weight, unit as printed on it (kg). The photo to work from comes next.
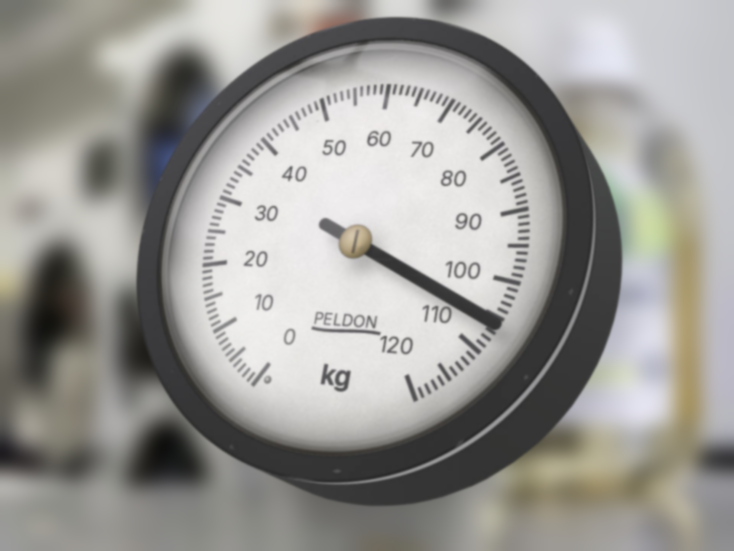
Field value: 106 kg
